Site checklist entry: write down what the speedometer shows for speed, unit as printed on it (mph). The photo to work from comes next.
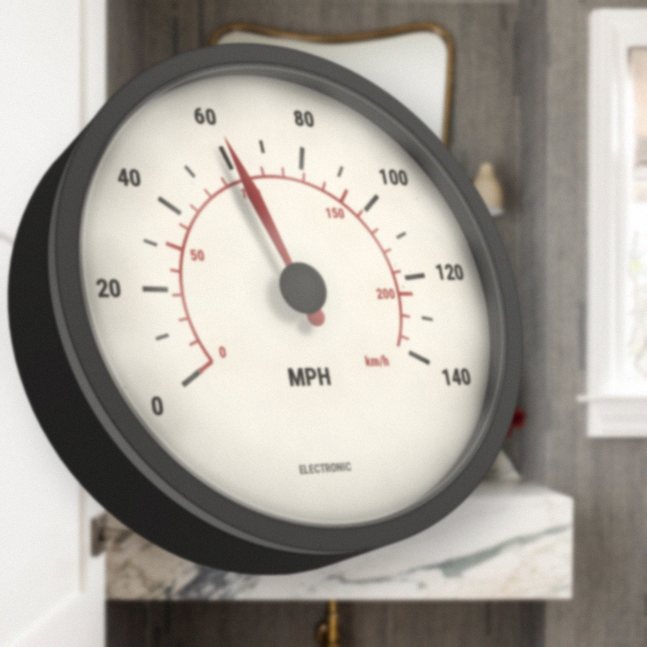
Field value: 60 mph
